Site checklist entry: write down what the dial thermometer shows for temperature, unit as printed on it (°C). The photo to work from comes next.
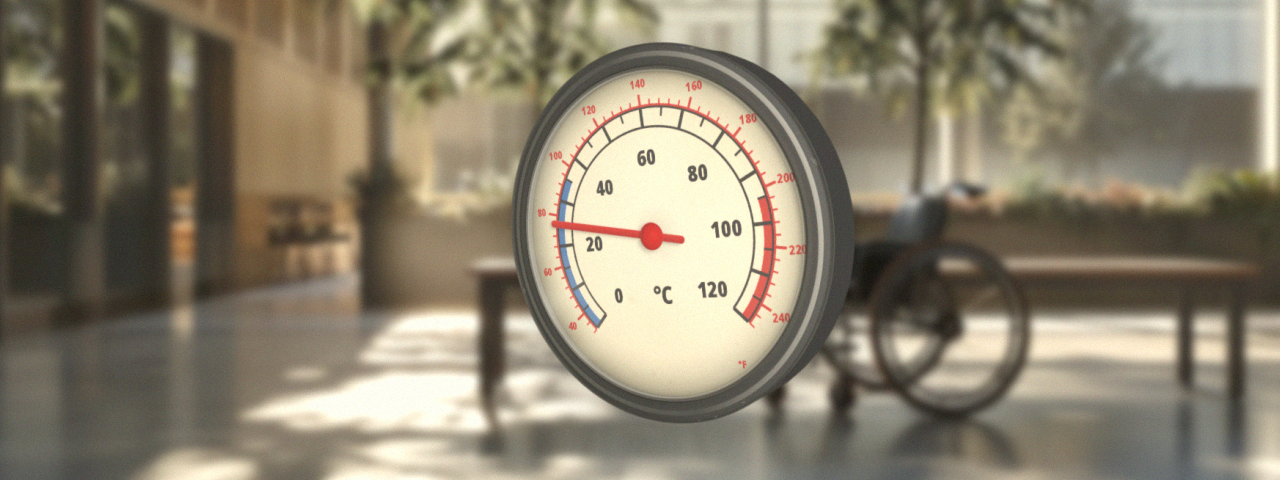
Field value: 25 °C
